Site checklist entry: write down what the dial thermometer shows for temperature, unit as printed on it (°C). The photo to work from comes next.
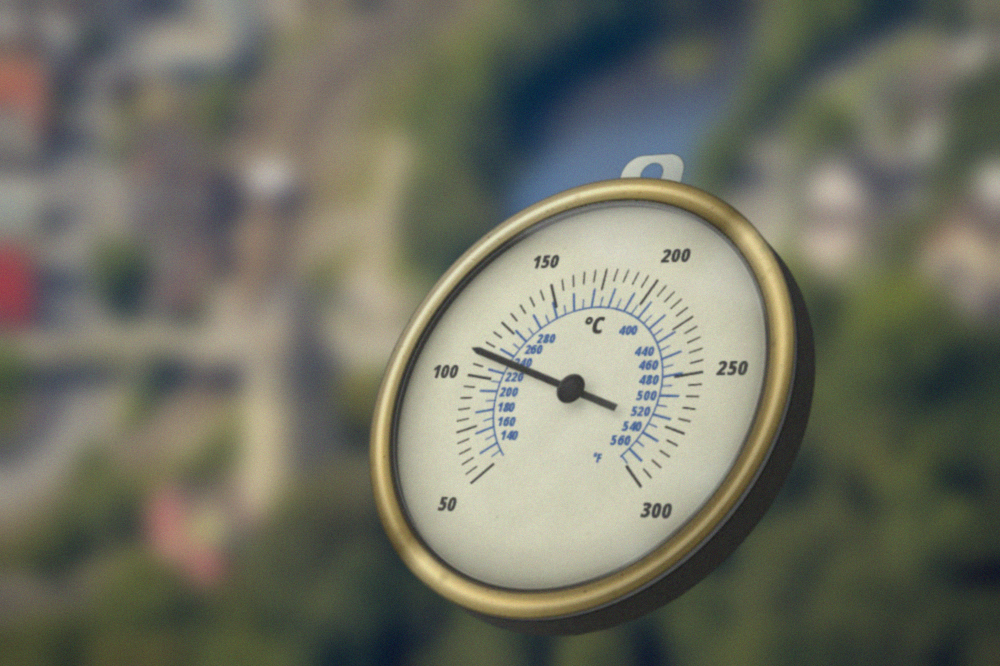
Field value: 110 °C
